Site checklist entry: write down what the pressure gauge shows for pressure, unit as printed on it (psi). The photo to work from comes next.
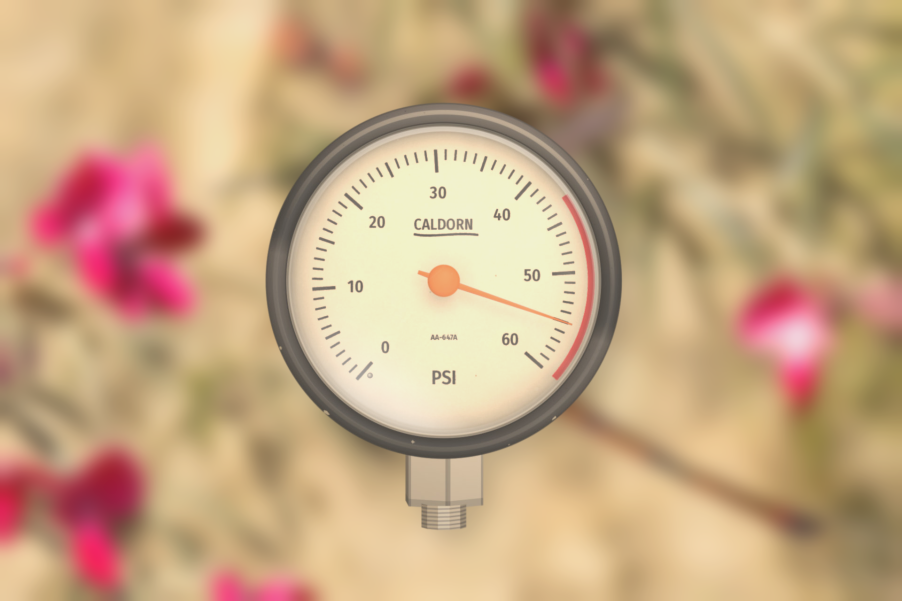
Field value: 55 psi
